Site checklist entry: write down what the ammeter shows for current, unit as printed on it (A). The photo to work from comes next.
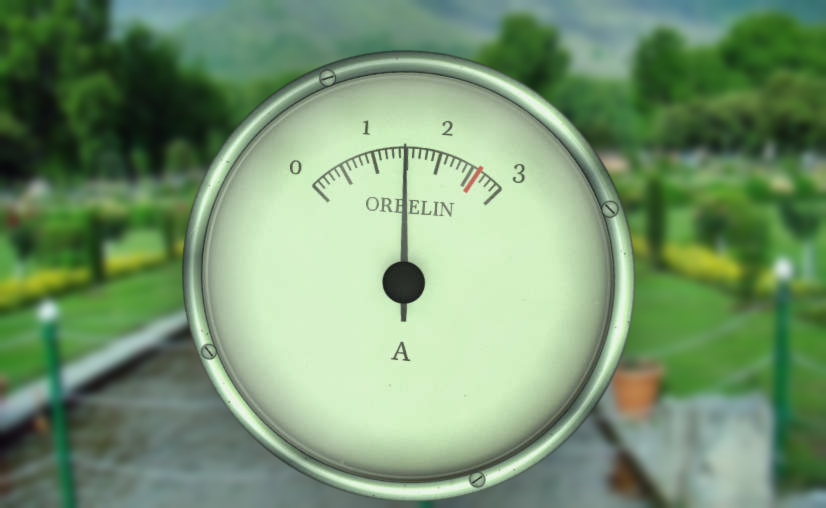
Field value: 1.5 A
